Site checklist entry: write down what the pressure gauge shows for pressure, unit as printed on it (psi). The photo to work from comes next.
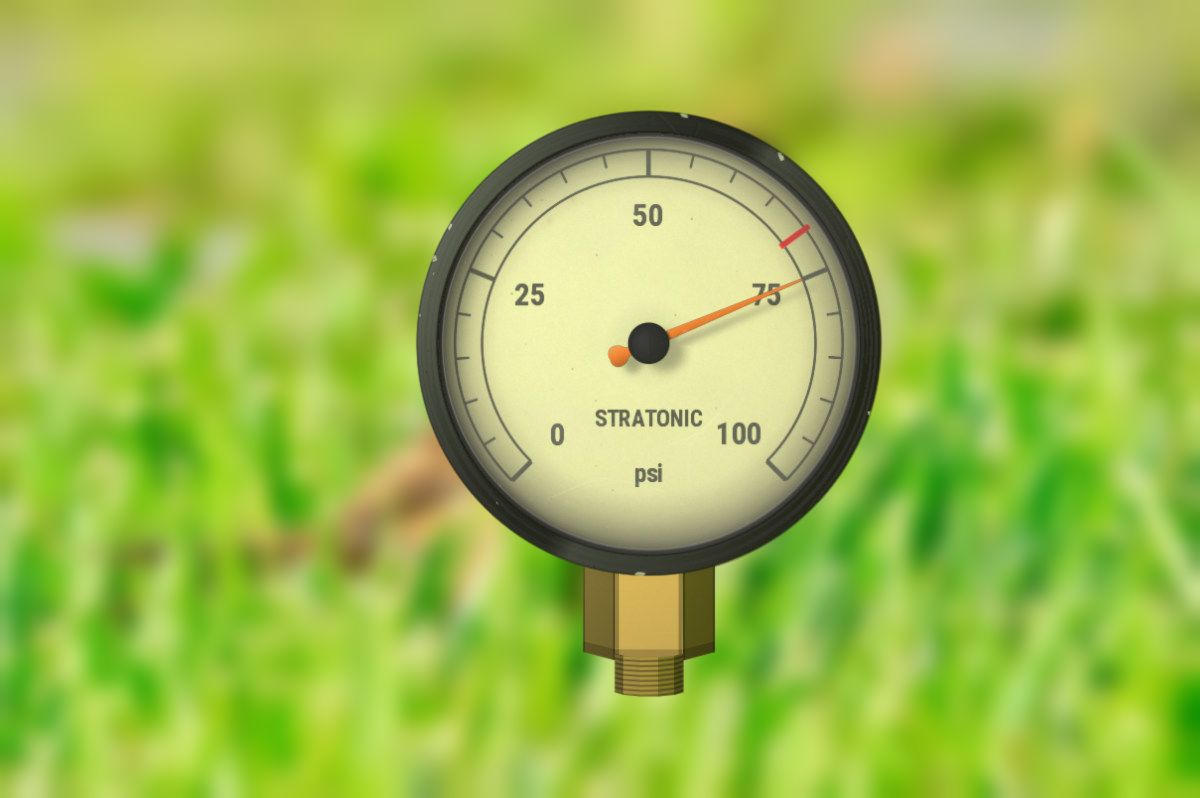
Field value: 75 psi
